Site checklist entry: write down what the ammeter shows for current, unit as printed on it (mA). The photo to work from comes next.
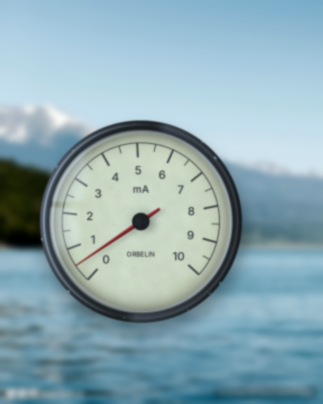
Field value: 0.5 mA
